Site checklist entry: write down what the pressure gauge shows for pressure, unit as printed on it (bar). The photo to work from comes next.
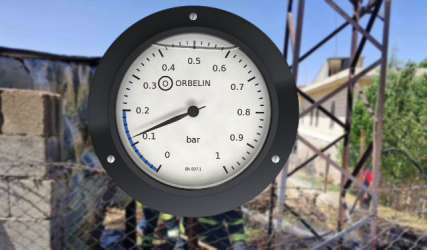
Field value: 0.12 bar
